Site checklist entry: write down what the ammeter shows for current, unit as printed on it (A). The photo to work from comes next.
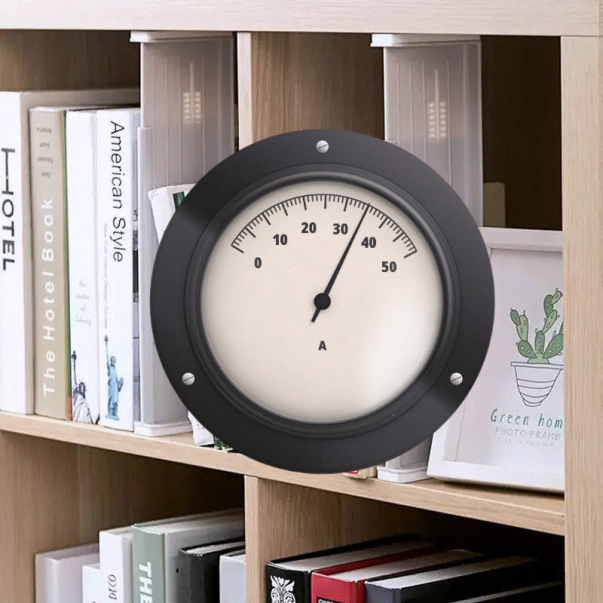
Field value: 35 A
